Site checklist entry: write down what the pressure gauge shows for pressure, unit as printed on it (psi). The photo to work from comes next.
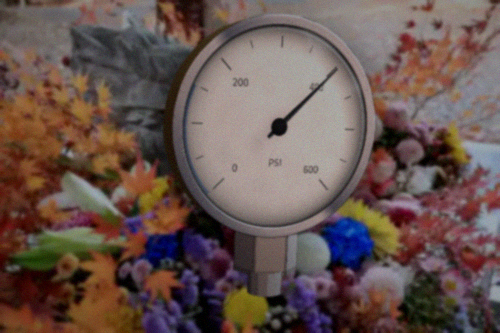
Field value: 400 psi
